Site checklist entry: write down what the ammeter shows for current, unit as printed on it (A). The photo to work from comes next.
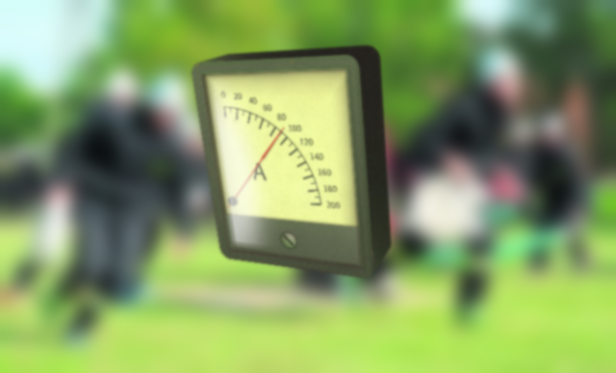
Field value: 90 A
